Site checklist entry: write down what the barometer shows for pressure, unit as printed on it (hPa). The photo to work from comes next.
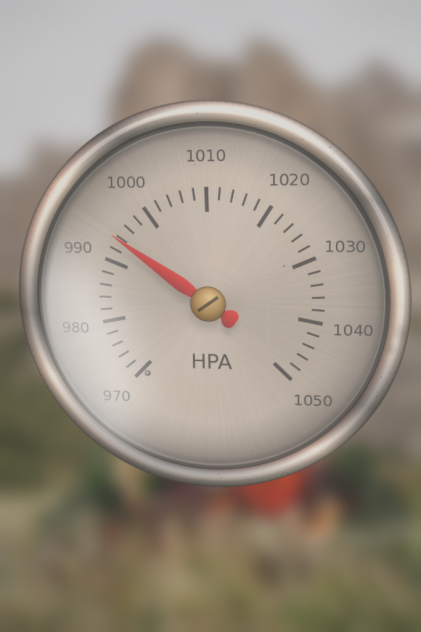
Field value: 994 hPa
